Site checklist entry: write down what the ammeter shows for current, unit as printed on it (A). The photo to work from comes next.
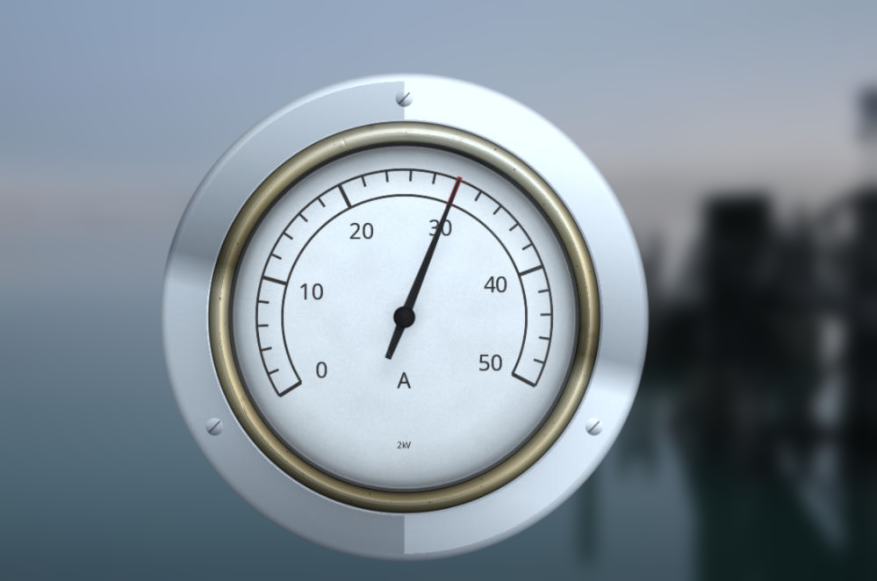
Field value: 30 A
